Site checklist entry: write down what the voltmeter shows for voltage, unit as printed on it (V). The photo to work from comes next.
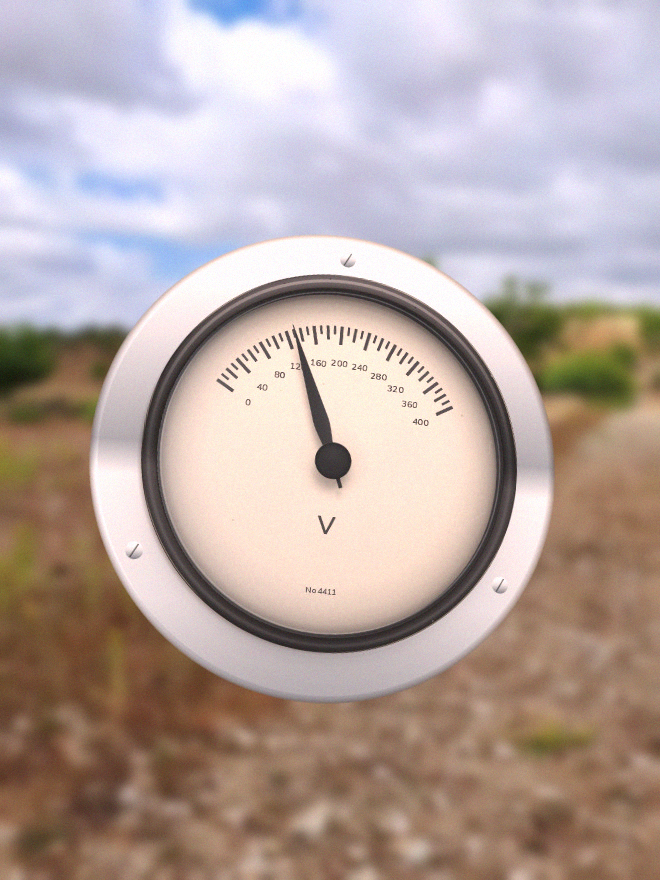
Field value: 130 V
